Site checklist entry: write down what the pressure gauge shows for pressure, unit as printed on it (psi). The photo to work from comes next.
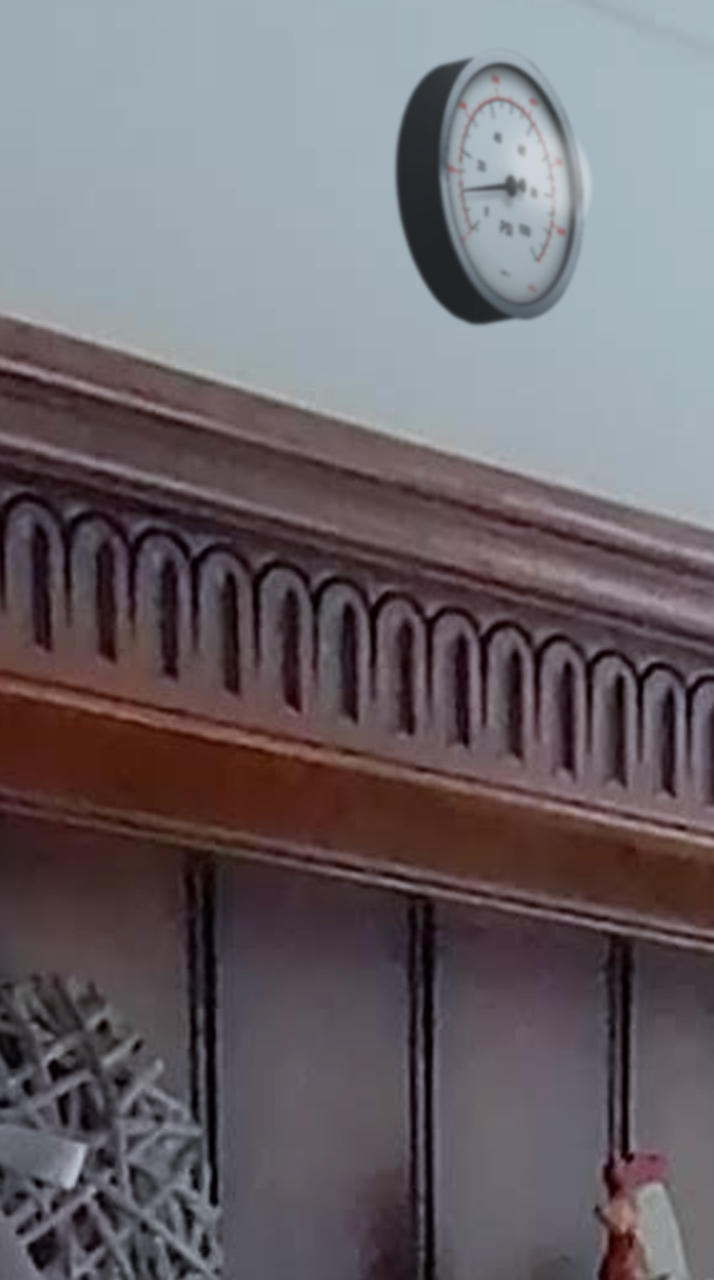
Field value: 10 psi
